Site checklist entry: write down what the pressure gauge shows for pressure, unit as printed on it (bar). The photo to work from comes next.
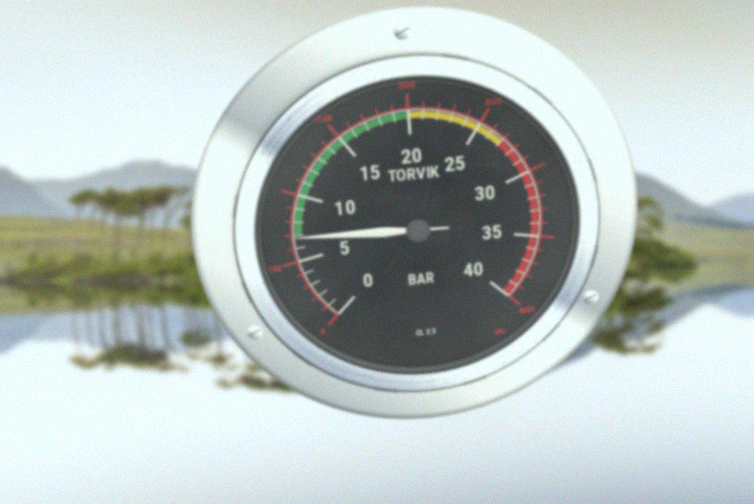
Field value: 7 bar
